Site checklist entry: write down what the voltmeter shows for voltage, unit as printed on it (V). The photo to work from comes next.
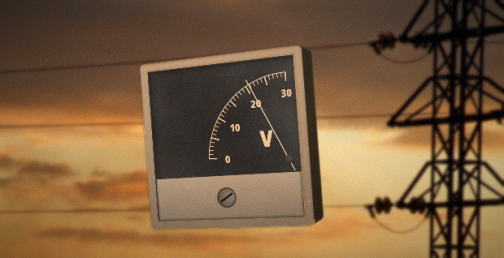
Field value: 21 V
